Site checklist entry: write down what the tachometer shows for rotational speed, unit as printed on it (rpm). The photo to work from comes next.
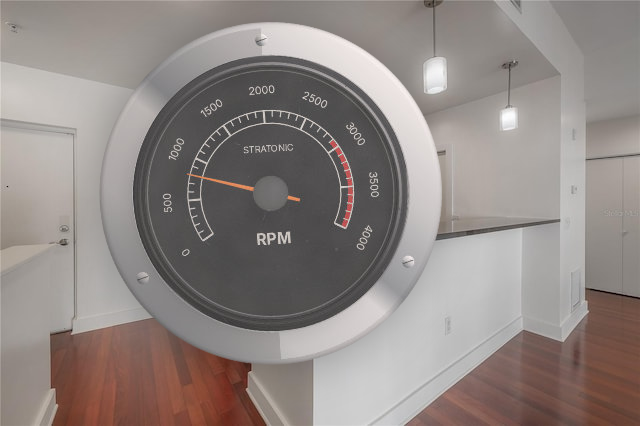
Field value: 800 rpm
